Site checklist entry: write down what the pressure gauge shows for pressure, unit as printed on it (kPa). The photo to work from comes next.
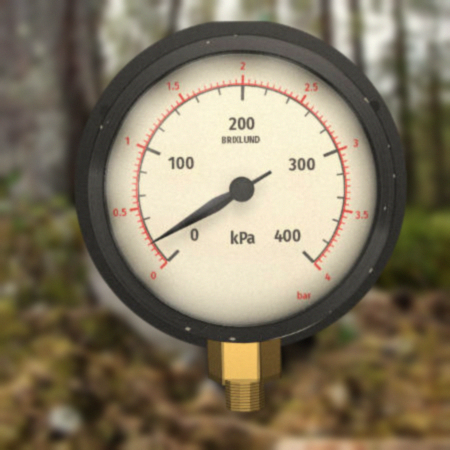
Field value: 20 kPa
